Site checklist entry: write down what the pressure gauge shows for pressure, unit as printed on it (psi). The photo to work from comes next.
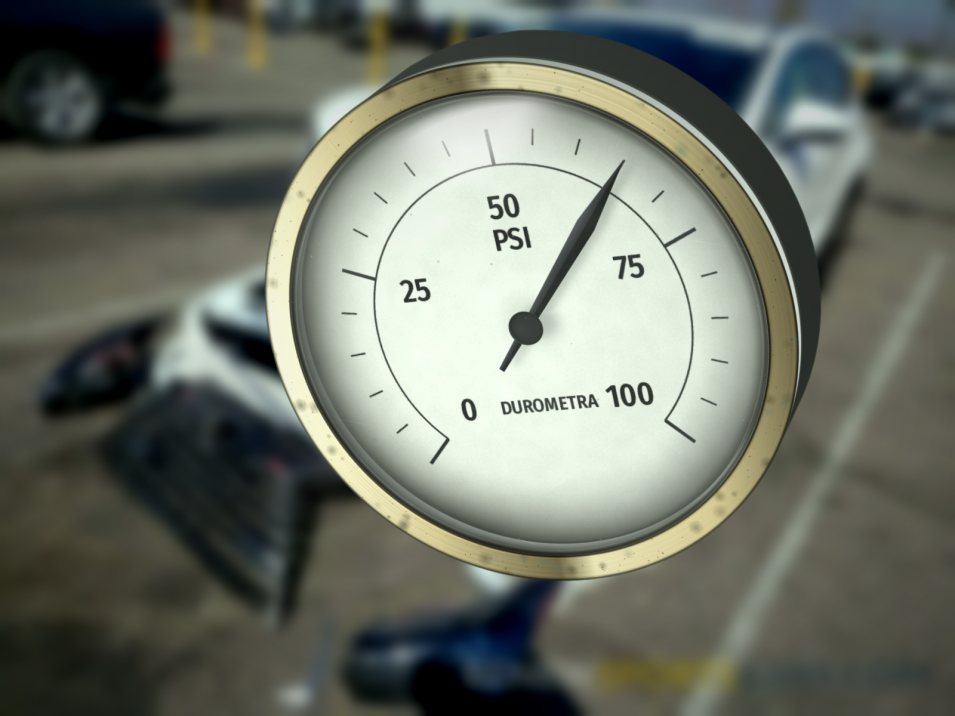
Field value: 65 psi
